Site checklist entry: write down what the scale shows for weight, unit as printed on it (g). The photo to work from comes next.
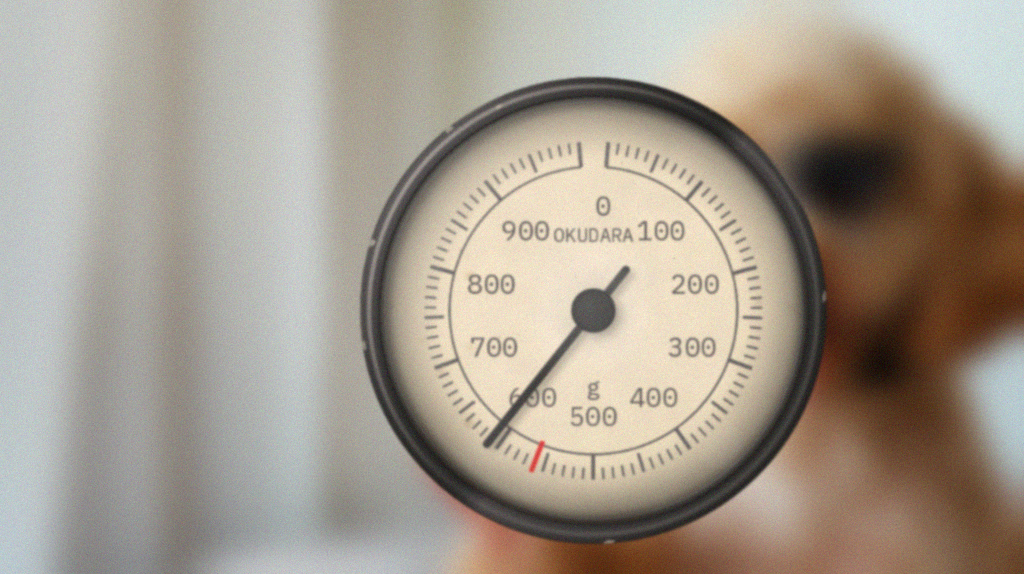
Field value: 610 g
